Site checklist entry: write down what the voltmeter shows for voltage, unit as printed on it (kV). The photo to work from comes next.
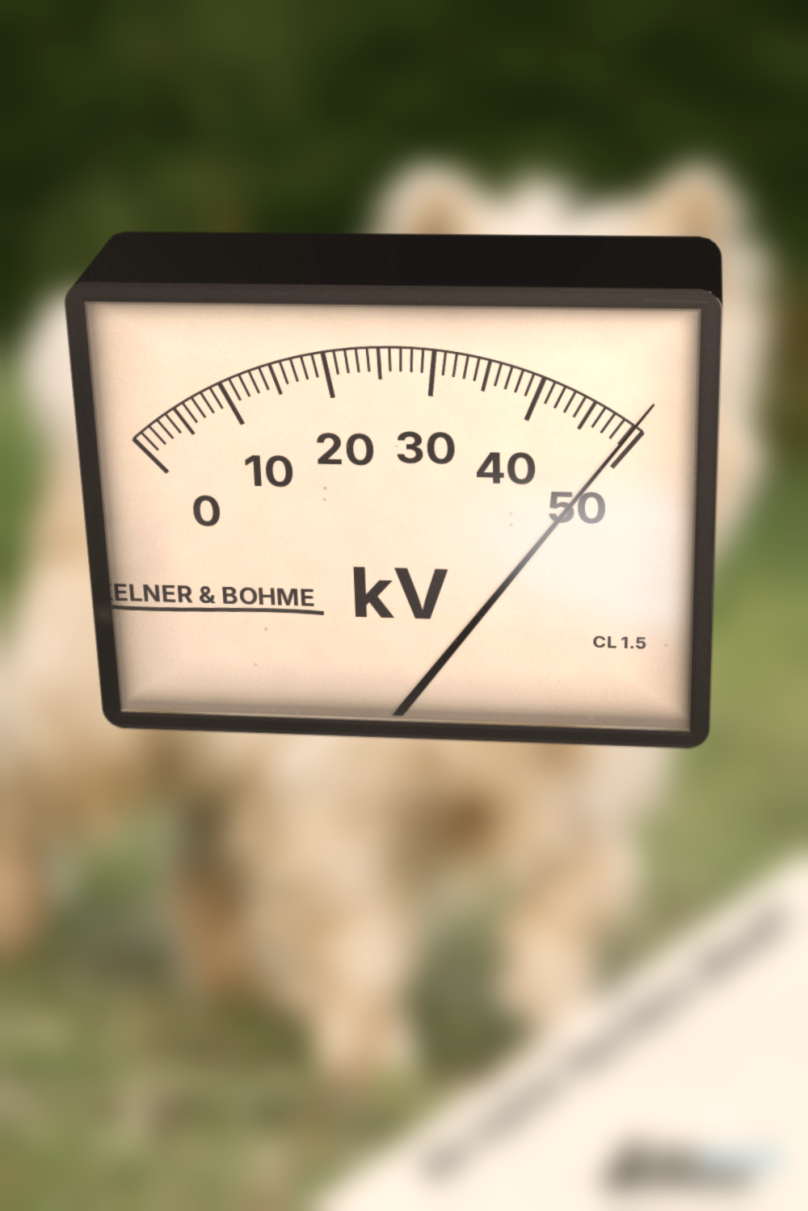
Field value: 49 kV
